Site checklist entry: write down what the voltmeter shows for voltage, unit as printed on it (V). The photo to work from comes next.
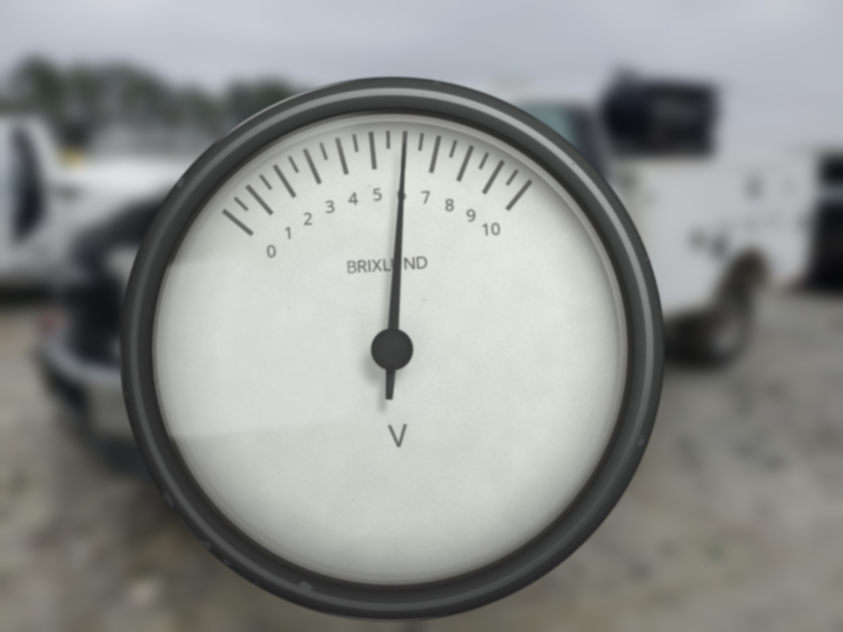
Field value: 6 V
